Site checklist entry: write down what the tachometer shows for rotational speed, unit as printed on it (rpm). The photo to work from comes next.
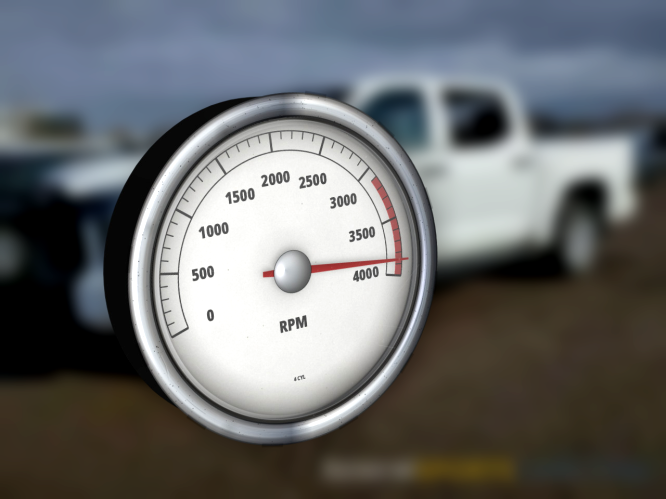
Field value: 3850 rpm
